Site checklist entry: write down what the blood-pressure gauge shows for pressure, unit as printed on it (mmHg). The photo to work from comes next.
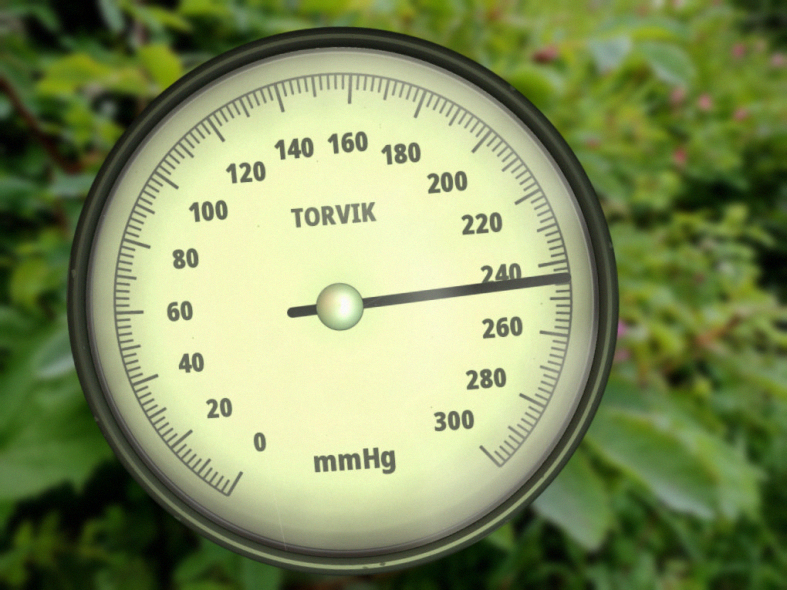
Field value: 244 mmHg
